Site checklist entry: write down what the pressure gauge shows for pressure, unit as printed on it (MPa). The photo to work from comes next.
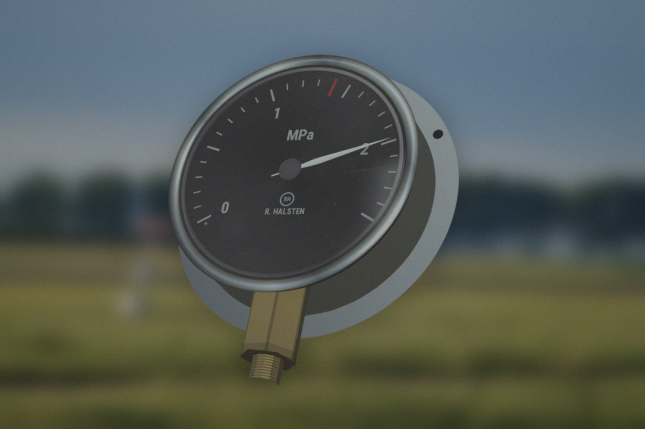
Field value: 2 MPa
